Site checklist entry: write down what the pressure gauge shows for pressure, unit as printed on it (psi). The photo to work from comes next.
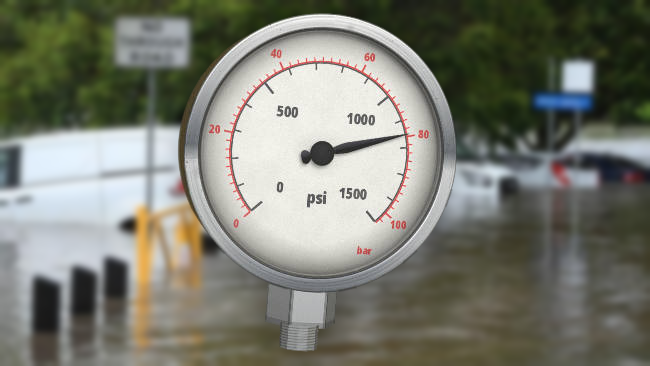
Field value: 1150 psi
